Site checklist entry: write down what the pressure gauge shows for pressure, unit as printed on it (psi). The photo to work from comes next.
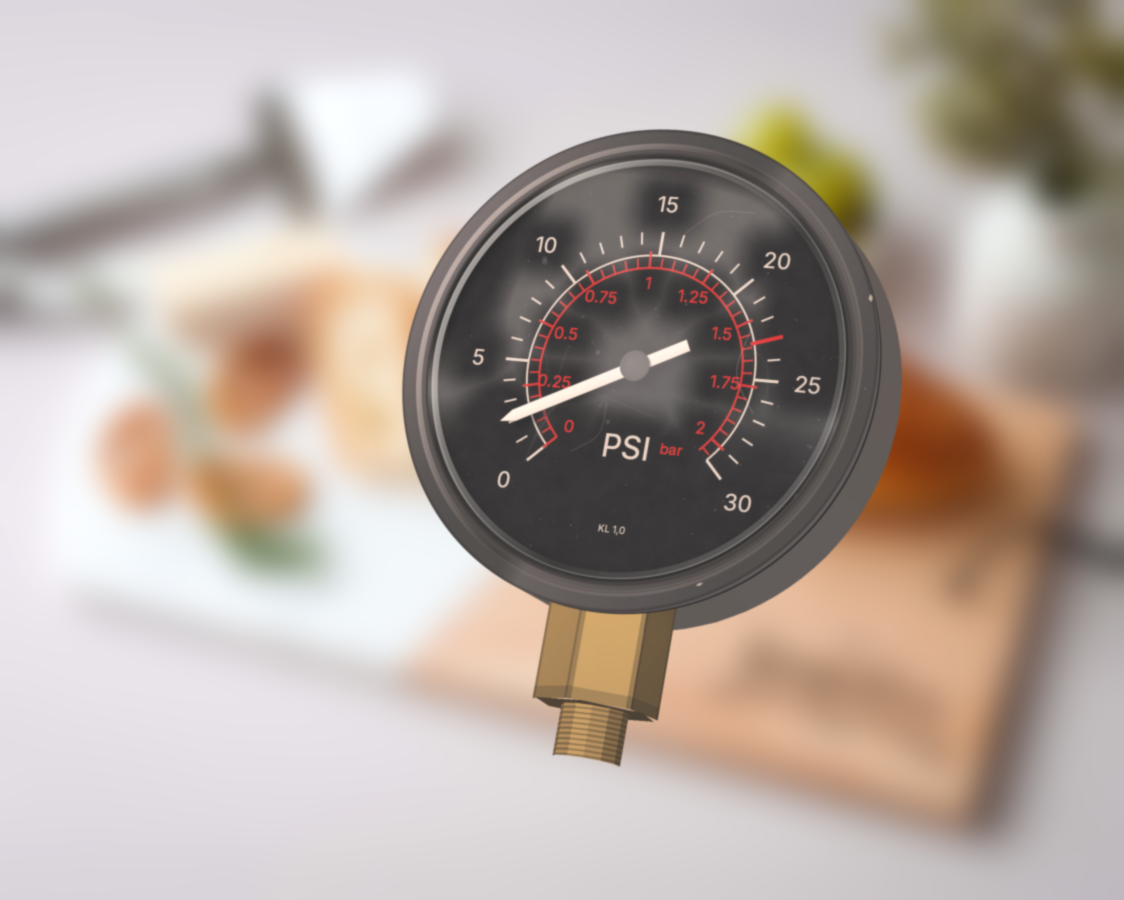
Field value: 2 psi
